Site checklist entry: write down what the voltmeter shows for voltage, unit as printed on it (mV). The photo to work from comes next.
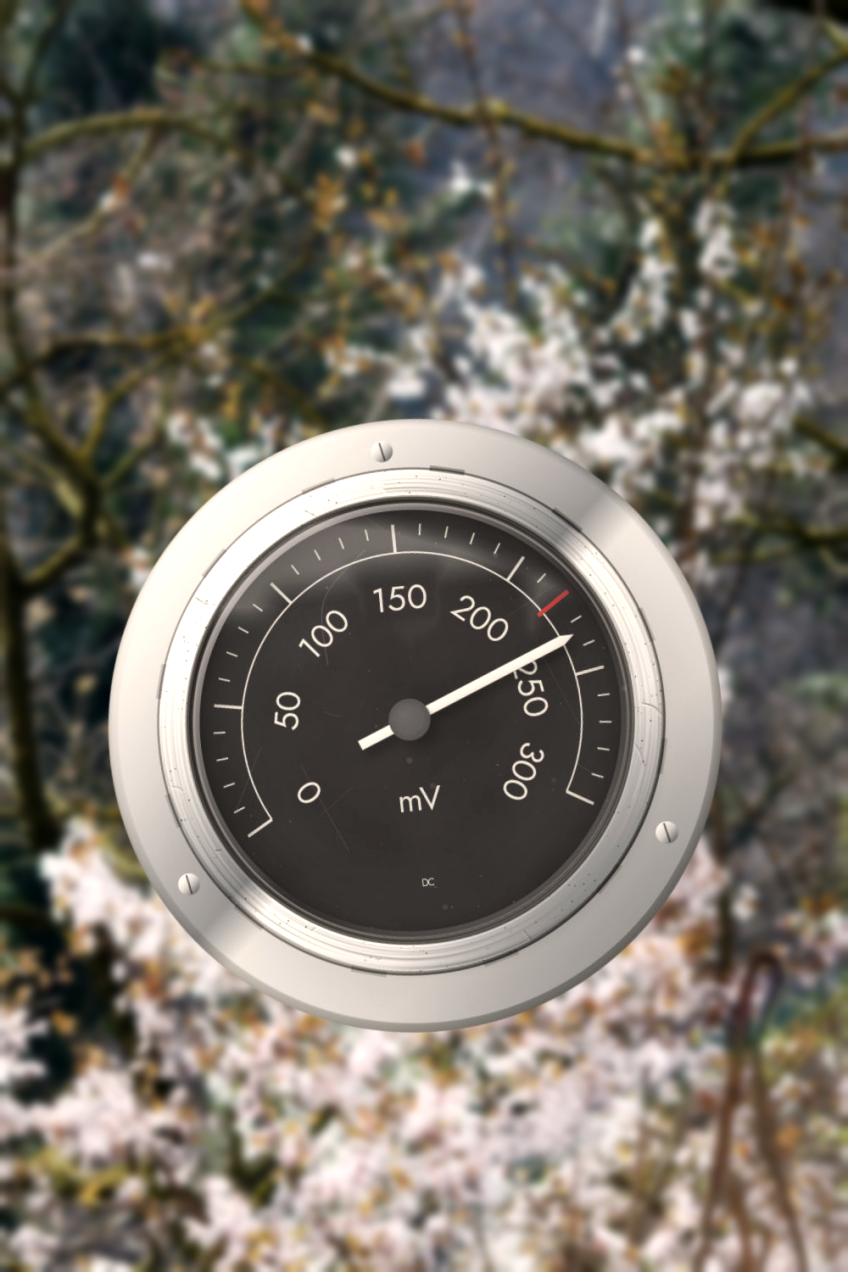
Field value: 235 mV
